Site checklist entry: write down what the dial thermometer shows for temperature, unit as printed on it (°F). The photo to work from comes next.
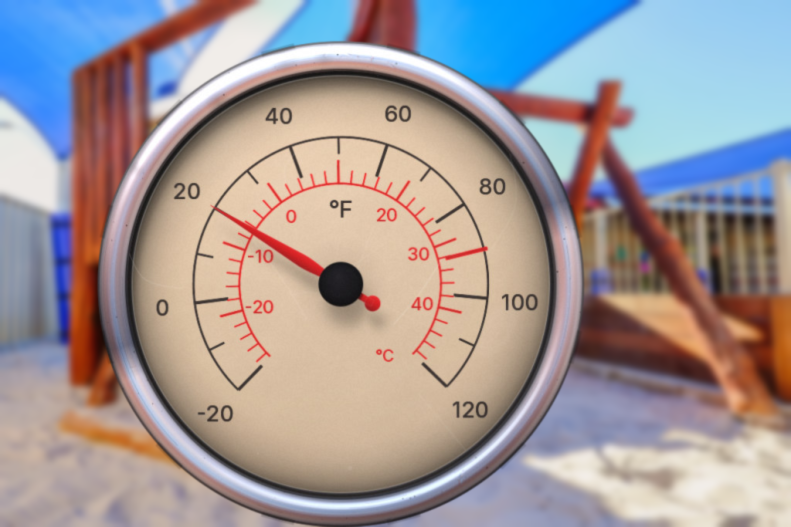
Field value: 20 °F
